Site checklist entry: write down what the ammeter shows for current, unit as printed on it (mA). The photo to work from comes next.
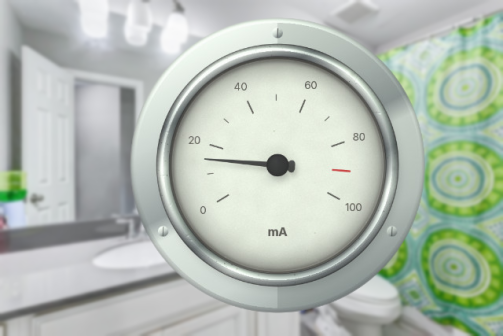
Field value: 15 mA
